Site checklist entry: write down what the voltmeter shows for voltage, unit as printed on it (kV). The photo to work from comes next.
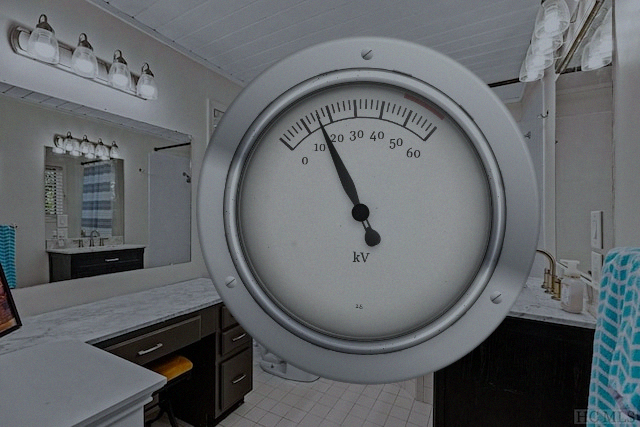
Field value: 16 kV
